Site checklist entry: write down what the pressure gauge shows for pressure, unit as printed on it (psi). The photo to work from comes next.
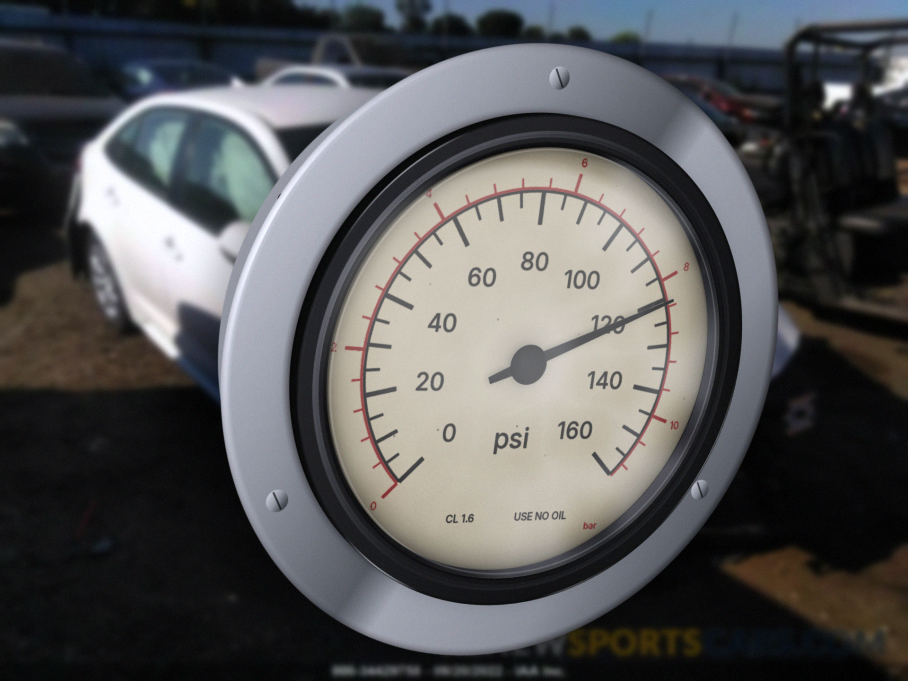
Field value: 120 psi
